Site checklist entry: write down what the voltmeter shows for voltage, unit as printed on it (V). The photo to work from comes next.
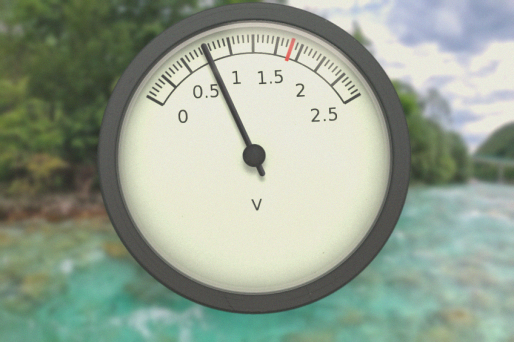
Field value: 0.75 V
